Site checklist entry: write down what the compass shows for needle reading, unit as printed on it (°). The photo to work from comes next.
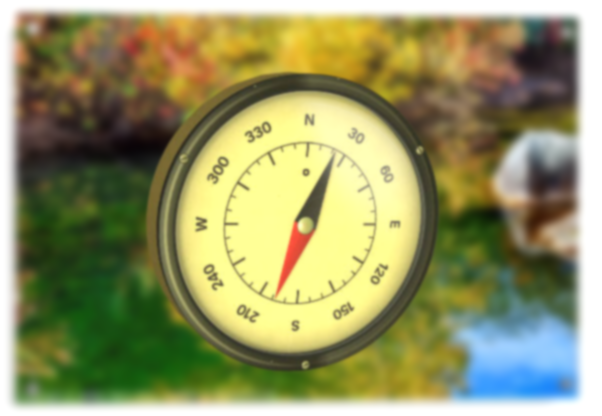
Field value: 200 °
